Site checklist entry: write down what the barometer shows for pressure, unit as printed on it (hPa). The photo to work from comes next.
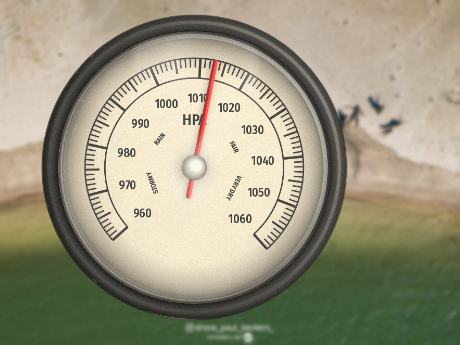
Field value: 1013 hPa
